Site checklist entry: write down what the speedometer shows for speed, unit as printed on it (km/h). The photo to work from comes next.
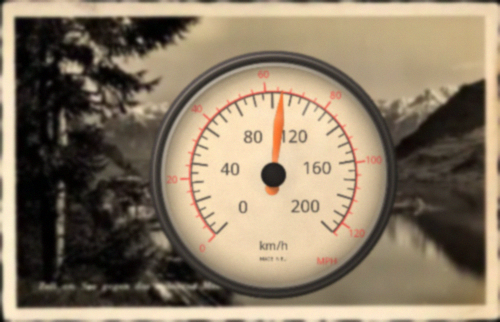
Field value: 105 km/h
